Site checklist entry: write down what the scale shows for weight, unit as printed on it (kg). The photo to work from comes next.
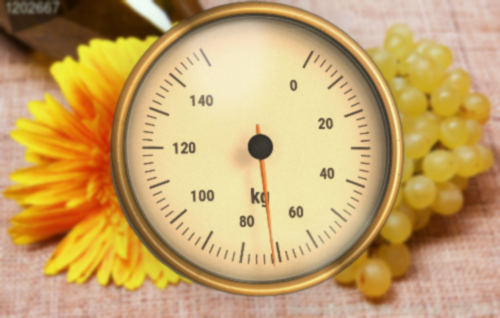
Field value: 72 kg
